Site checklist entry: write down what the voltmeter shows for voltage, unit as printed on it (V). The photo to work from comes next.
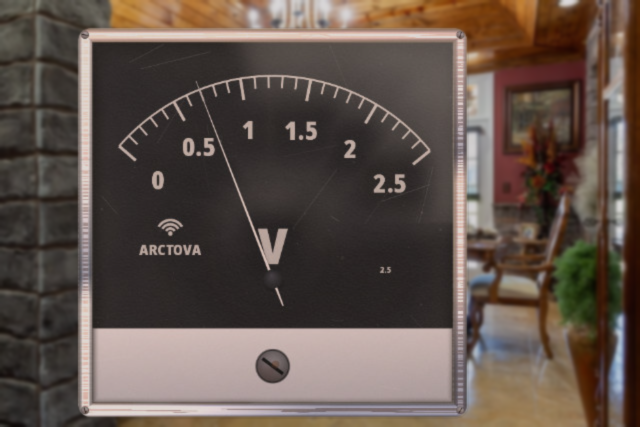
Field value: 0.7 V
